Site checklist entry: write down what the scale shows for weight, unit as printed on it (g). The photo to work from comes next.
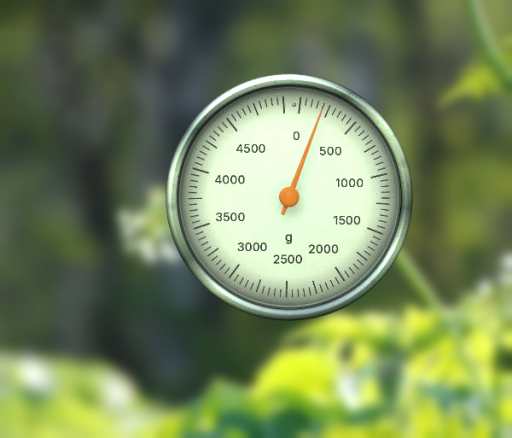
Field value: 200 g
